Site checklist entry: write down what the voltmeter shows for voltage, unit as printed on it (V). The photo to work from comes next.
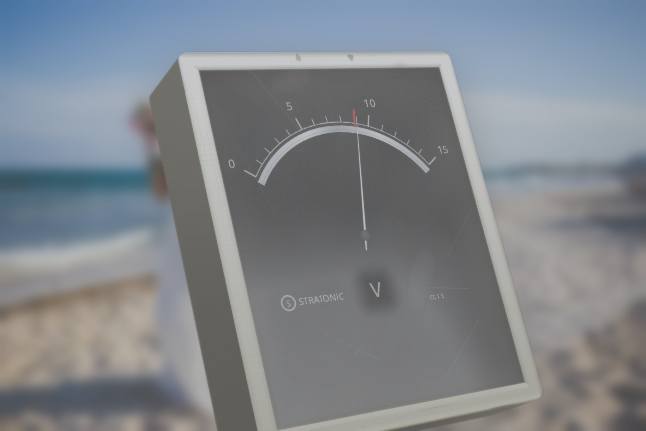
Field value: 9 V
